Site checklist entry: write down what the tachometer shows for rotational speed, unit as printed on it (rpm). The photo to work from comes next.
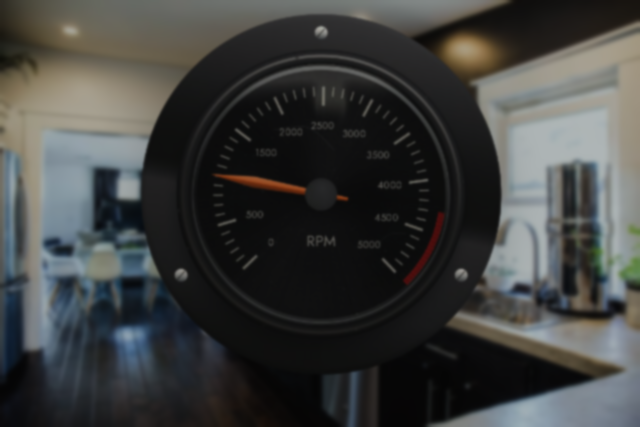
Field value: 1000 rpm
